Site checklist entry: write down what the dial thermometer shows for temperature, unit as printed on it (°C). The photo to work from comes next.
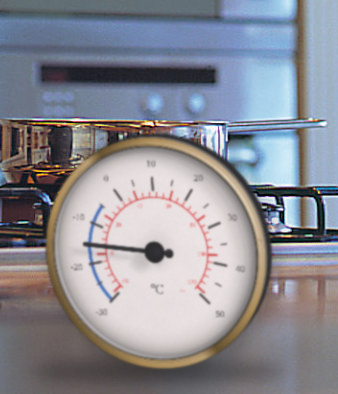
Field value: -15 °C
